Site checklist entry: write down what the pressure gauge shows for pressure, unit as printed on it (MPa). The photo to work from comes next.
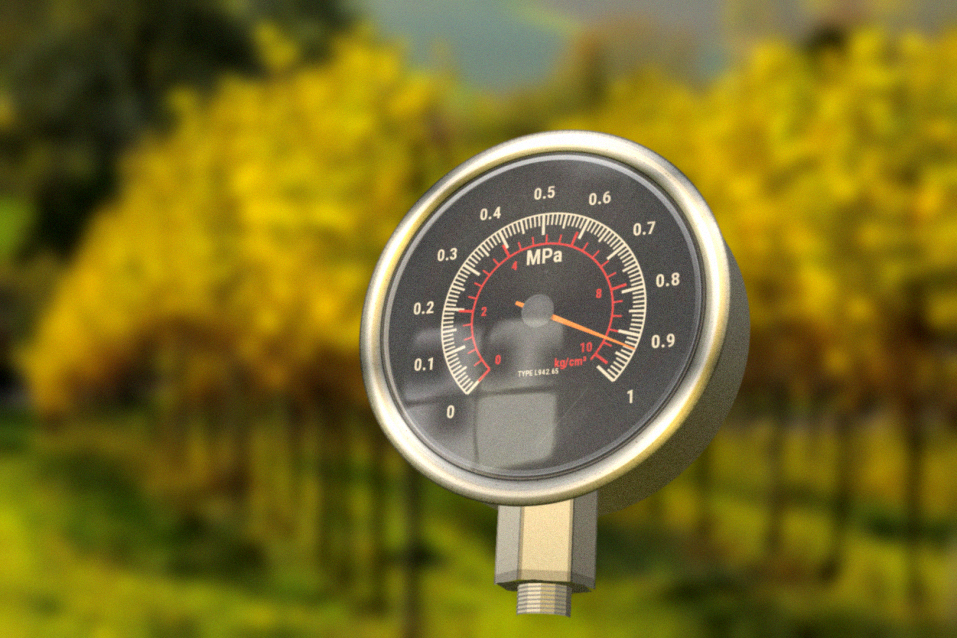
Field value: 0.93 MPa
